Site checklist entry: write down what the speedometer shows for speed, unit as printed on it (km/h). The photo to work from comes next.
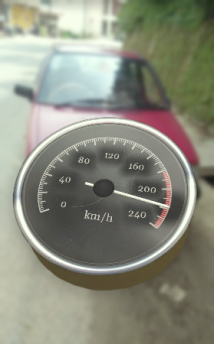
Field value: 220 km/h
